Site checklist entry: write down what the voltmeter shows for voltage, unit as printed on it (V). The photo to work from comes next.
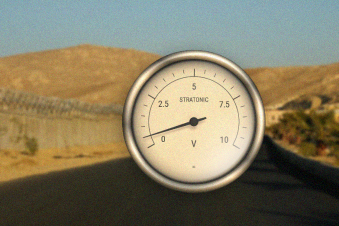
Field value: 0.5 V
